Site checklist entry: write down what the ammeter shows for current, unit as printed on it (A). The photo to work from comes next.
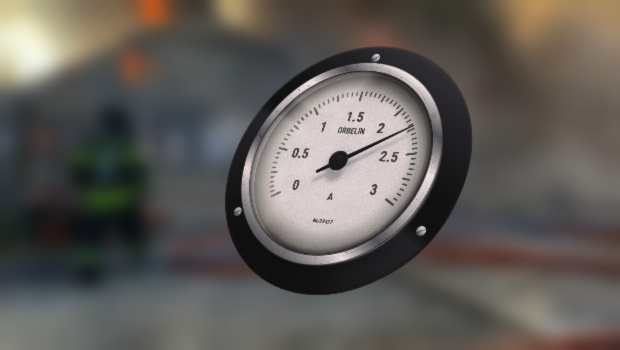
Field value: 2.25 A
